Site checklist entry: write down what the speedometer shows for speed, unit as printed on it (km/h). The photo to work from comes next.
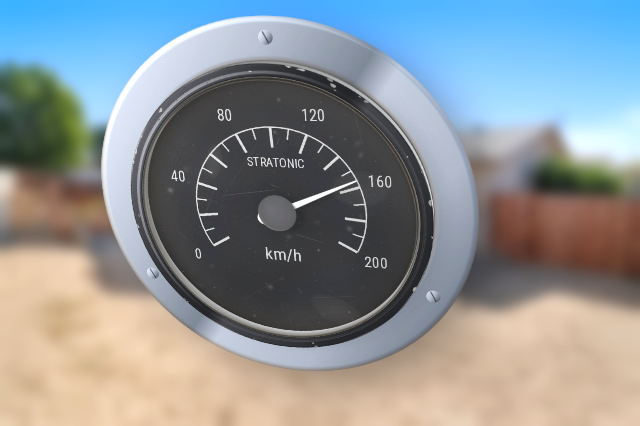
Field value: 155 km/h
